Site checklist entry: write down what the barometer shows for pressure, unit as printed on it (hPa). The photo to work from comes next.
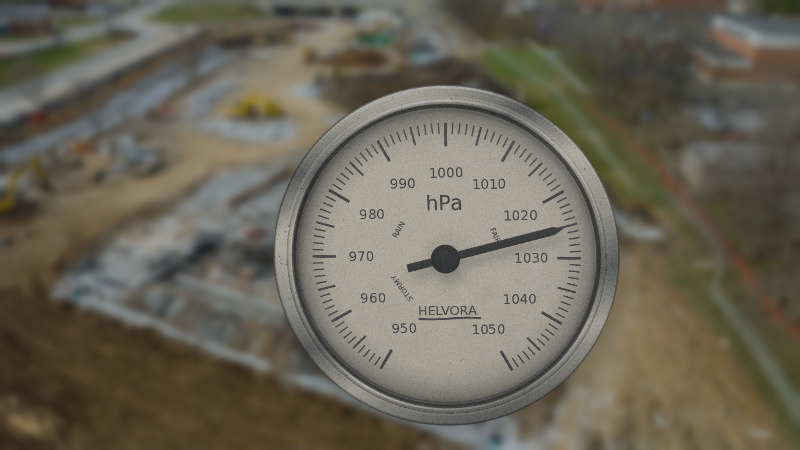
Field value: 1025 hPa
